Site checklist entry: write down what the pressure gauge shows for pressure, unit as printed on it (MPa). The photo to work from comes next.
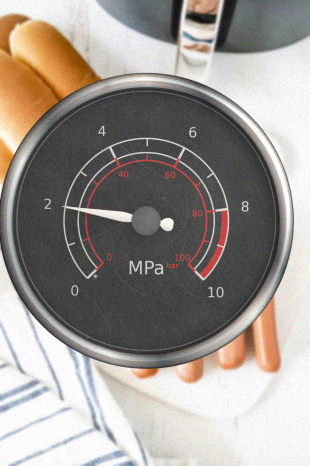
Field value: 2 MPa
